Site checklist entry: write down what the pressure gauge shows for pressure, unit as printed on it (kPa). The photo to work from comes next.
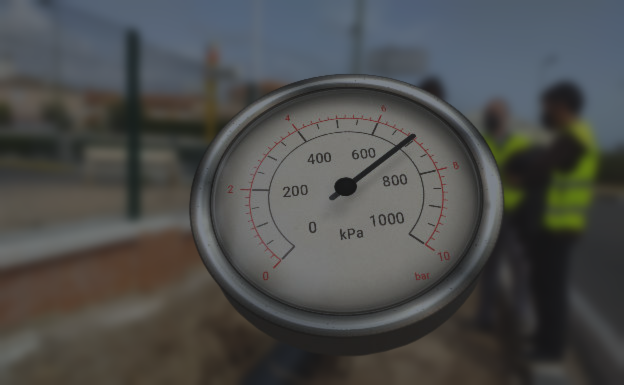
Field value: 700 kPa
